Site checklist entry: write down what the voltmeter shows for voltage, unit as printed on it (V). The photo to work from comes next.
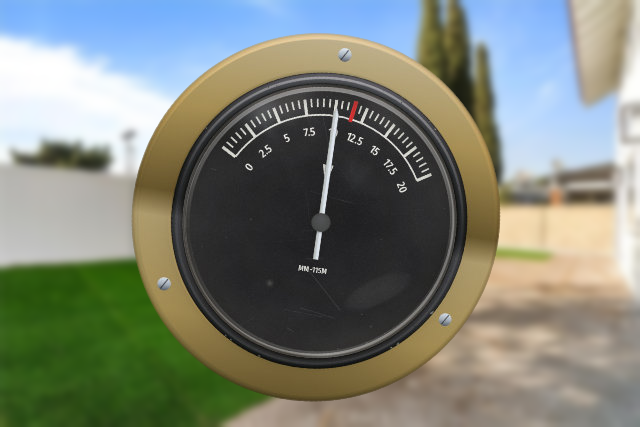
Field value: 10 V
